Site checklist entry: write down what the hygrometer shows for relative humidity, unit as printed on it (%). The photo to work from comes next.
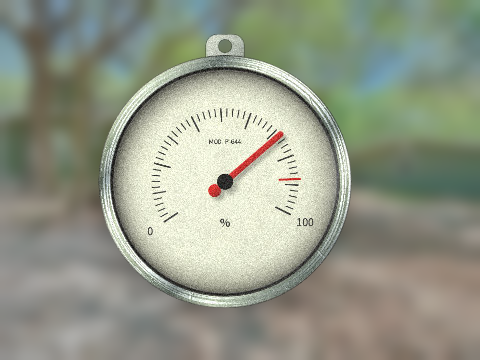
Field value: 72 %
